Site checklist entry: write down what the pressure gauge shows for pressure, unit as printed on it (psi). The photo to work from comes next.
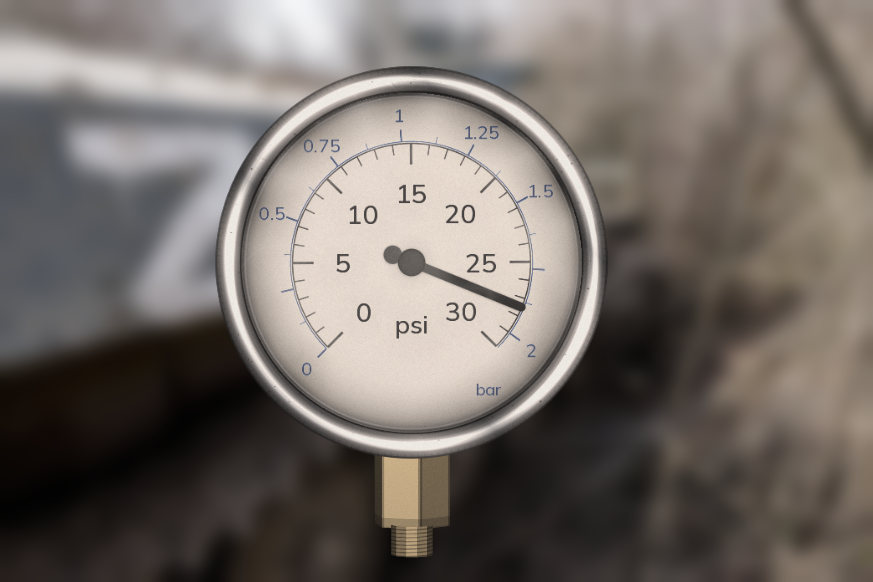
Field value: 27.5 psi
